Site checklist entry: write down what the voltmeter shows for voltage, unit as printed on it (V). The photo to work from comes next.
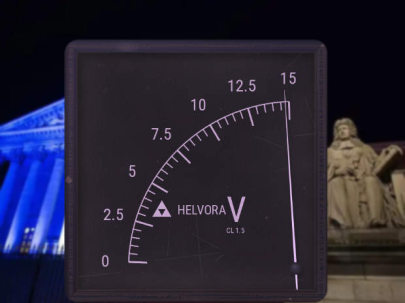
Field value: 14.75 V
